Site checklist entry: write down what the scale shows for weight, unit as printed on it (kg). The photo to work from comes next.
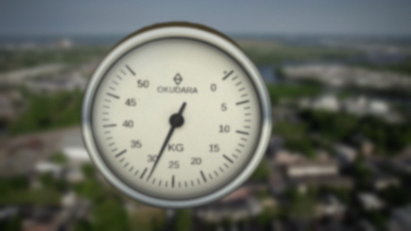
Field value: 29 kg
